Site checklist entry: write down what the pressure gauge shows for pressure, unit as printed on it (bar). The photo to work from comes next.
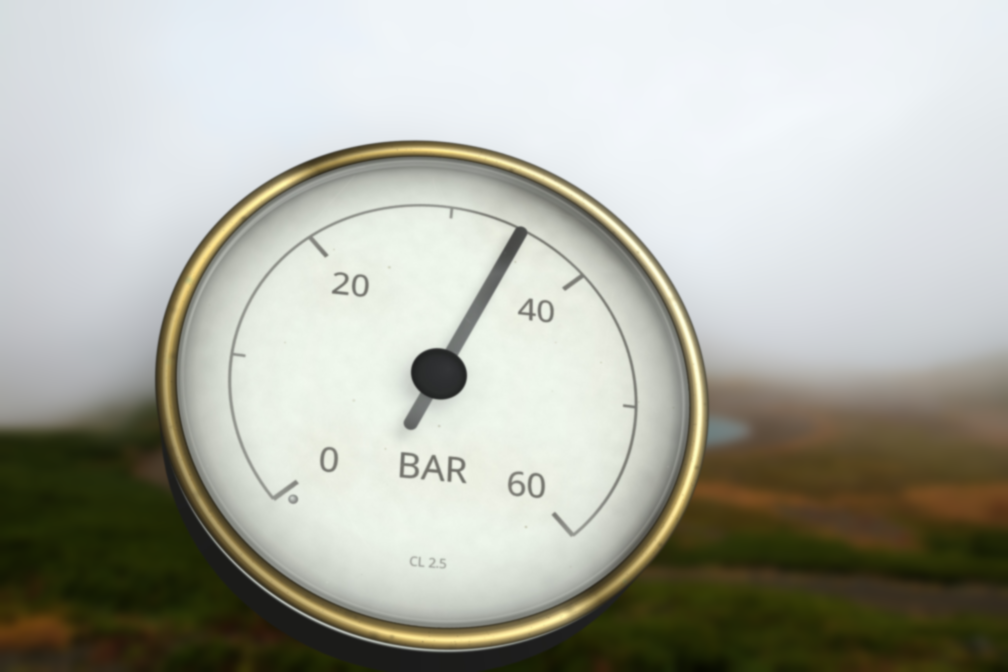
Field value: 35 bar
